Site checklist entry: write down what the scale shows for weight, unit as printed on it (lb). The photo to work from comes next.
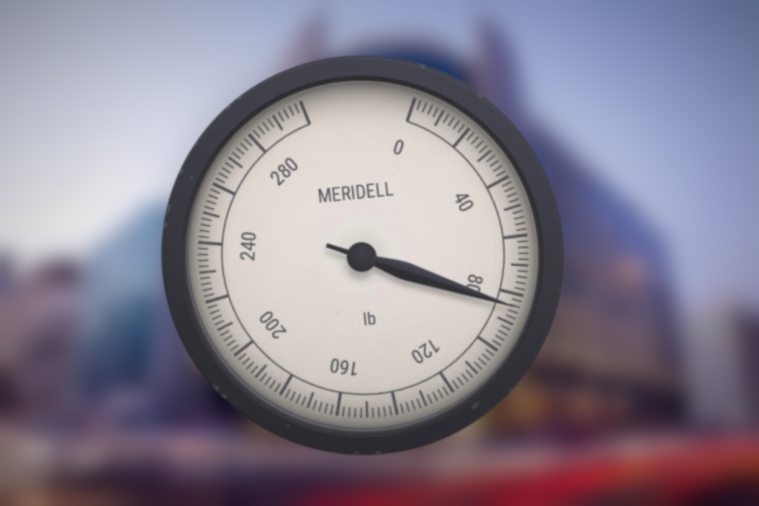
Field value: 84 lb
